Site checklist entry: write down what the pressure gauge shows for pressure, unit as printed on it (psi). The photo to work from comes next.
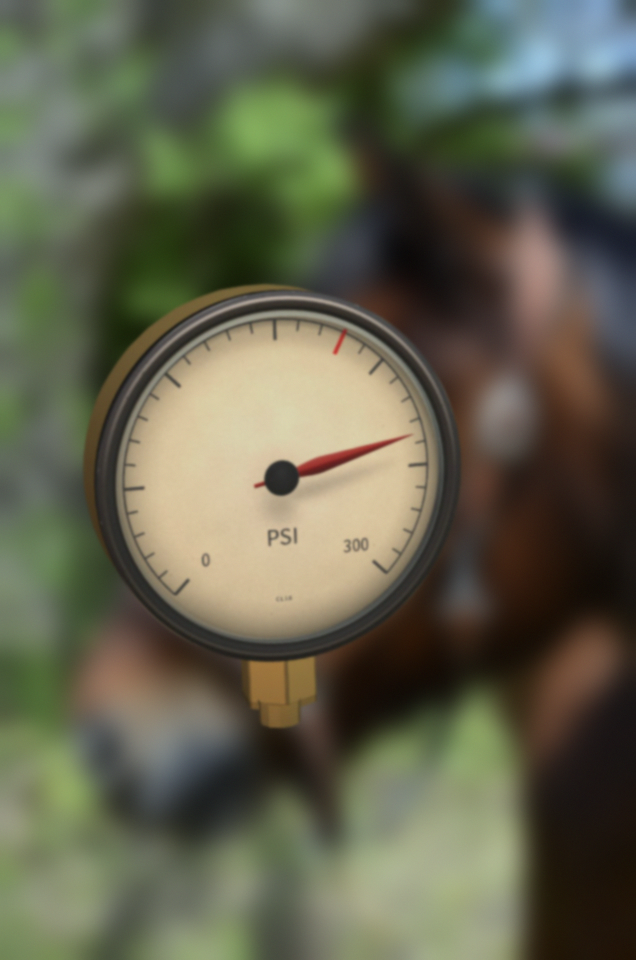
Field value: 235 psi
